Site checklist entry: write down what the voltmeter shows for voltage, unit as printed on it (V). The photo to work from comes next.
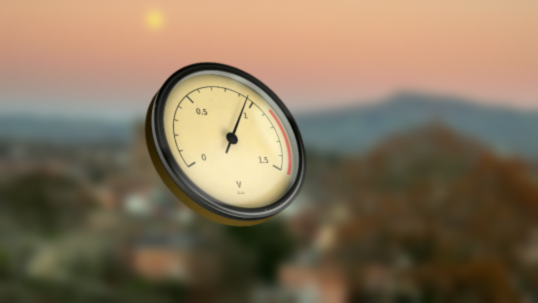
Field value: 0.95 V
